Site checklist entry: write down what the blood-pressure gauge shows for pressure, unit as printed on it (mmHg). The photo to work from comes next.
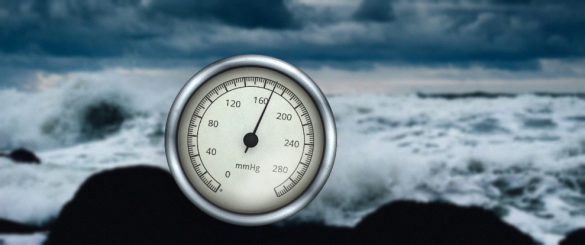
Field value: 170 mmHg
